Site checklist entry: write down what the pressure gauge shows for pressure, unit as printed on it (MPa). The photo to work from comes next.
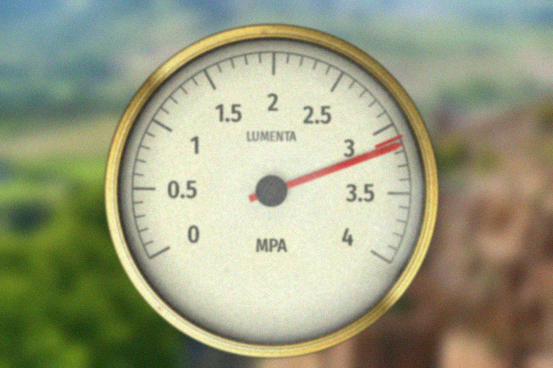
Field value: 3.15 MPa
